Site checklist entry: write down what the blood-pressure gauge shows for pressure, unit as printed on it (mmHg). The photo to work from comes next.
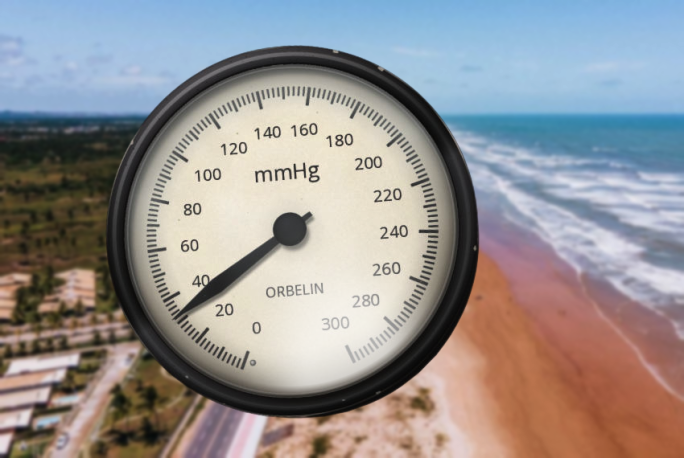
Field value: 32 mmHg
